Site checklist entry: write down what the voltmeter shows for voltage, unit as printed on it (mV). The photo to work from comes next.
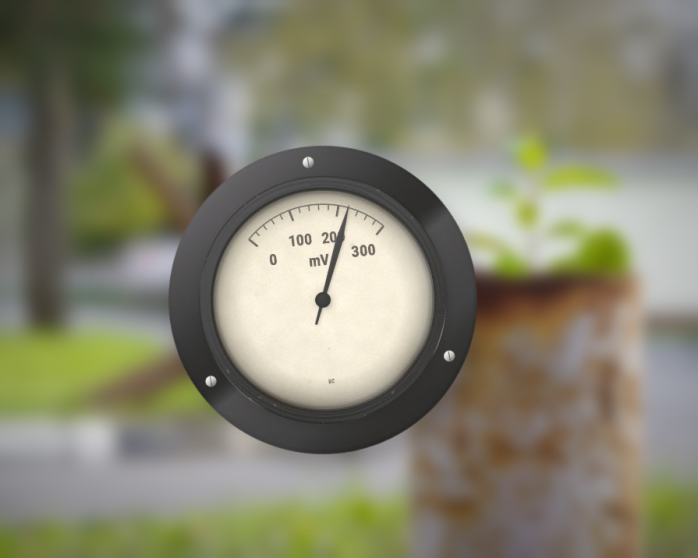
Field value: 220 mV
